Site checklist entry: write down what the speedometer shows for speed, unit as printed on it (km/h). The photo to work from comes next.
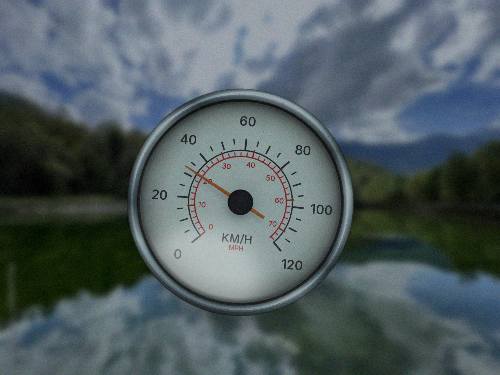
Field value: 32.5 km/h
